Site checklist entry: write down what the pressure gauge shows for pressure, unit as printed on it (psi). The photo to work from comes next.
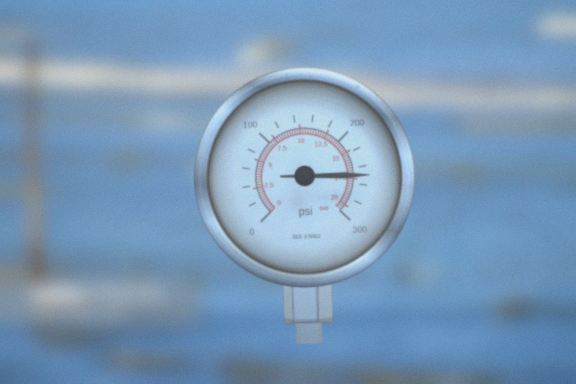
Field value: 250 psi
